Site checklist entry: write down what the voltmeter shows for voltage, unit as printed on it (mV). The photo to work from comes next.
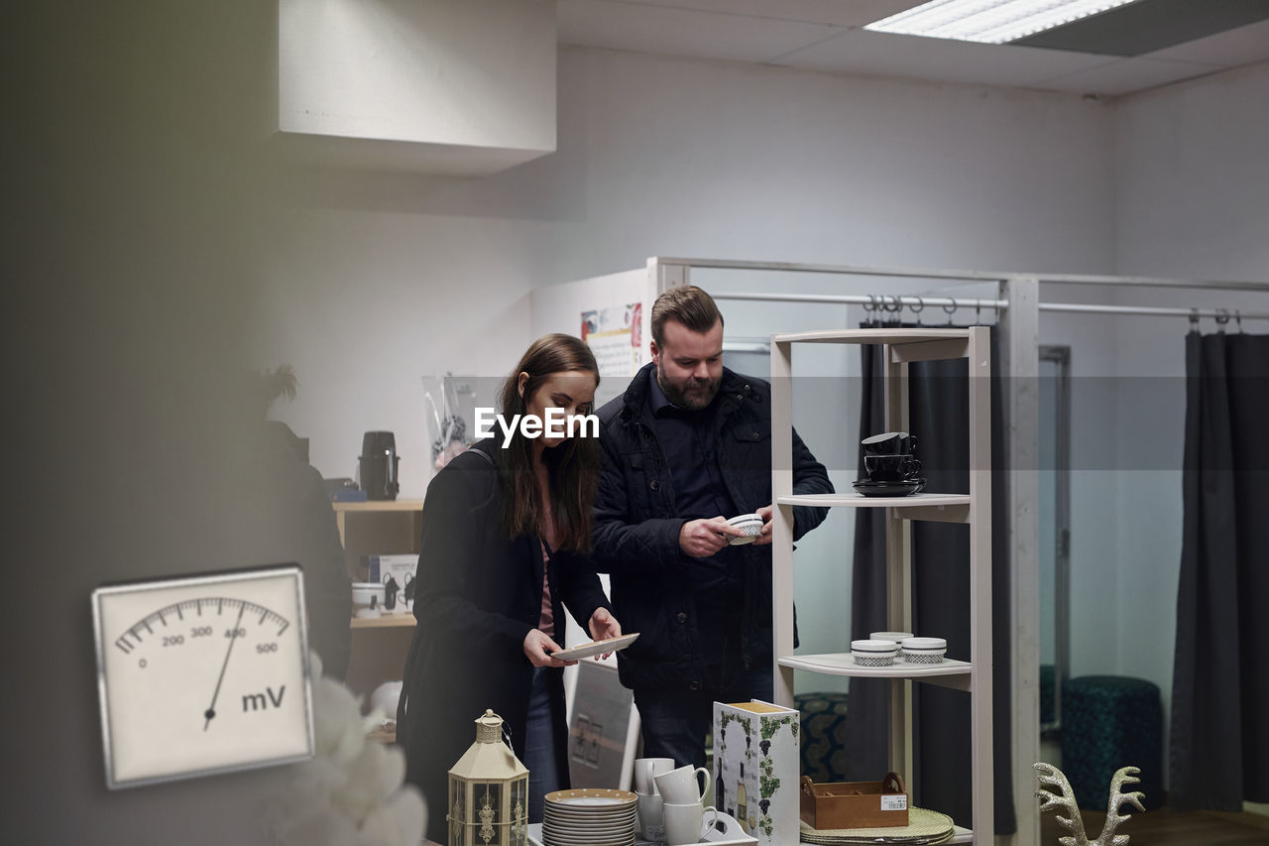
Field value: 400 mV
